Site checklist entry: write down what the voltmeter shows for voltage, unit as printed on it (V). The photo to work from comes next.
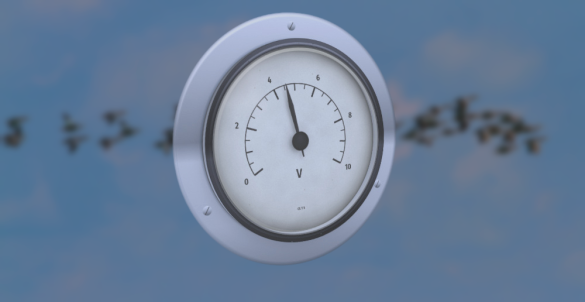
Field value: 4.5 V
